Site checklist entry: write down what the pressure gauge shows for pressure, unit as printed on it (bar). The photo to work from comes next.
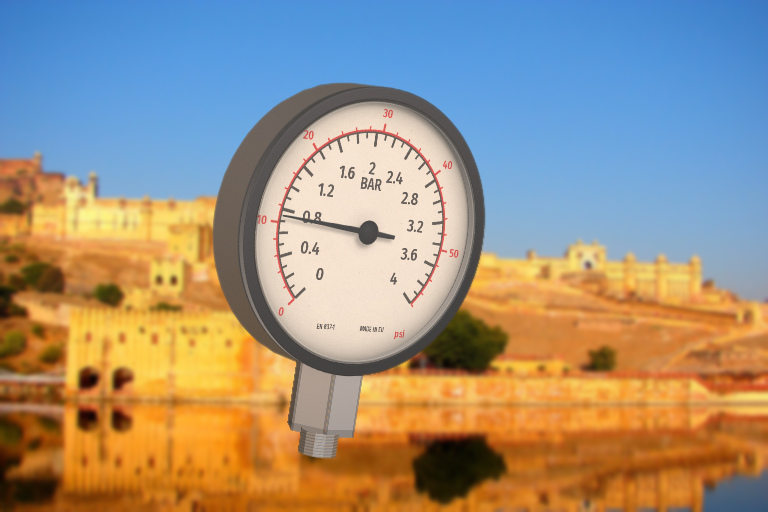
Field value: 0.75 bar
